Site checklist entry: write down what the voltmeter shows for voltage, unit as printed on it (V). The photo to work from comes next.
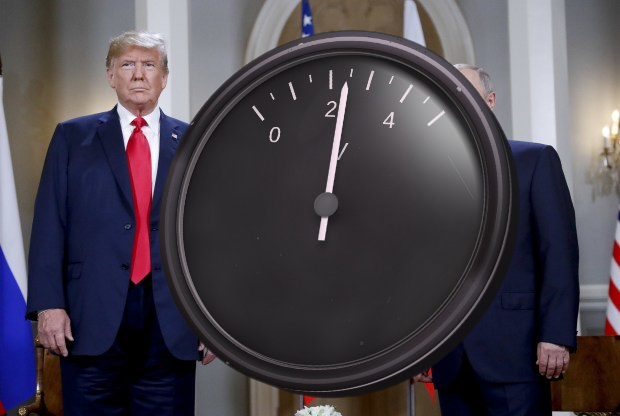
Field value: 2.5 V
